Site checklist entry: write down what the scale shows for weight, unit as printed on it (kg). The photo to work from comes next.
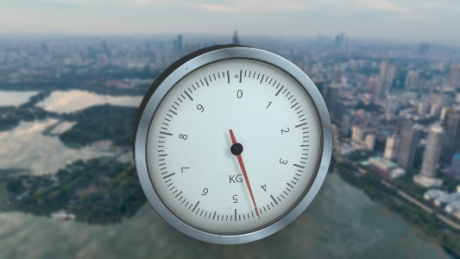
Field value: 4.5 kg
